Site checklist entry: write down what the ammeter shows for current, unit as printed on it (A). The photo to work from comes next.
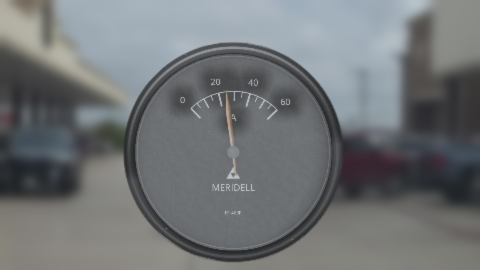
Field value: 25 A
